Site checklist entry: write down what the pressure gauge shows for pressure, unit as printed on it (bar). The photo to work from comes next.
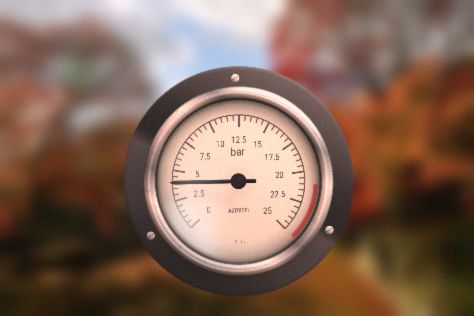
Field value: 4 bar
